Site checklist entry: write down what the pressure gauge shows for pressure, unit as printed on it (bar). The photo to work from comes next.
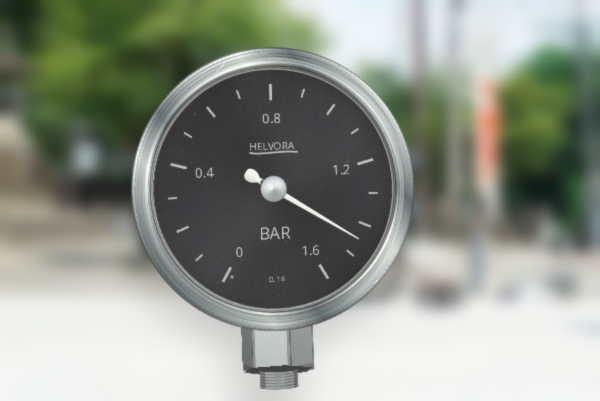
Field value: 1.45 bar
